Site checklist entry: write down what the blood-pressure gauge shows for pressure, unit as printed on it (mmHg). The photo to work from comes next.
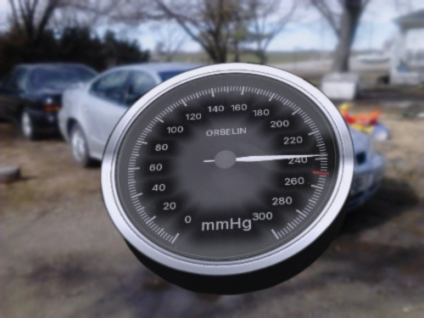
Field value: 240 mmHg
